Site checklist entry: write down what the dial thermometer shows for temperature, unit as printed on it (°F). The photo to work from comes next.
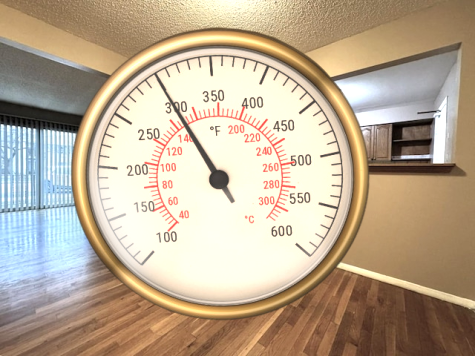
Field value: 300 °F
